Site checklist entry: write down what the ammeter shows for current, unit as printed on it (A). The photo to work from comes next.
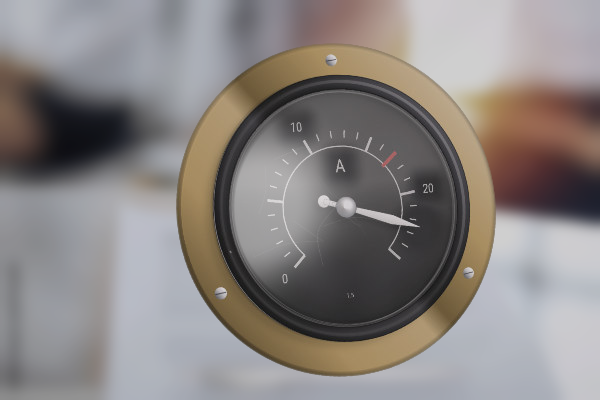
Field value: 22.5 A
